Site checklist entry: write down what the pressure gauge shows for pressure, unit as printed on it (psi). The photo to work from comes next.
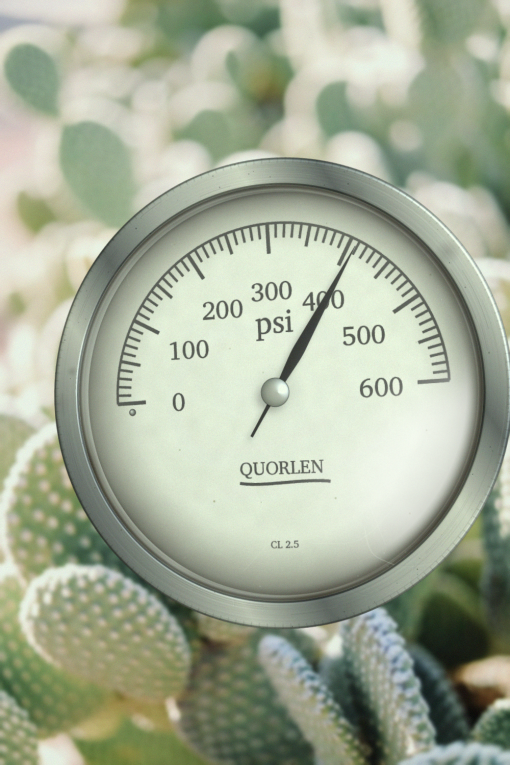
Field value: 410 psi
